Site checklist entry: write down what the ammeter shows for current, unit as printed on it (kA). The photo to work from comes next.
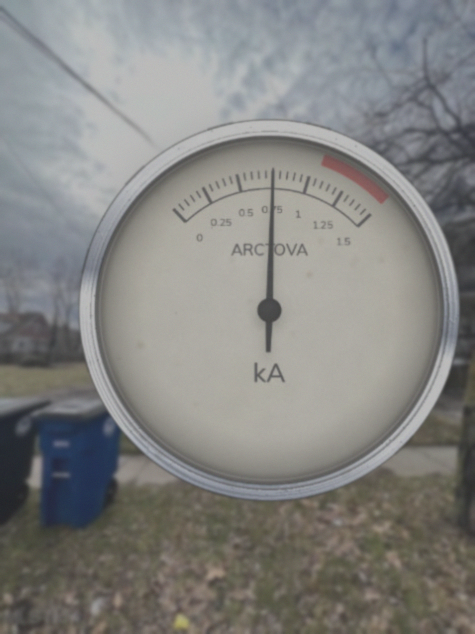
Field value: 0.75 kA
